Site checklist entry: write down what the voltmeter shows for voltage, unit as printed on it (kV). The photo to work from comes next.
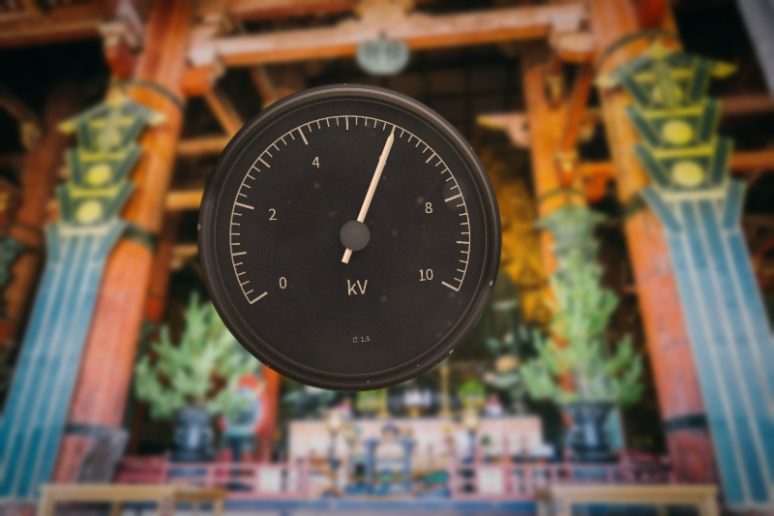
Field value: 6 kV
